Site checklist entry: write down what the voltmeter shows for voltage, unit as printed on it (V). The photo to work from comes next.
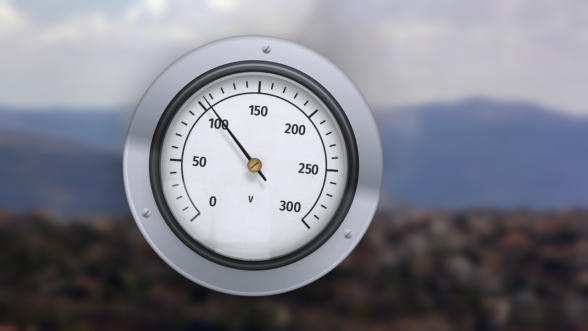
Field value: 105 V
